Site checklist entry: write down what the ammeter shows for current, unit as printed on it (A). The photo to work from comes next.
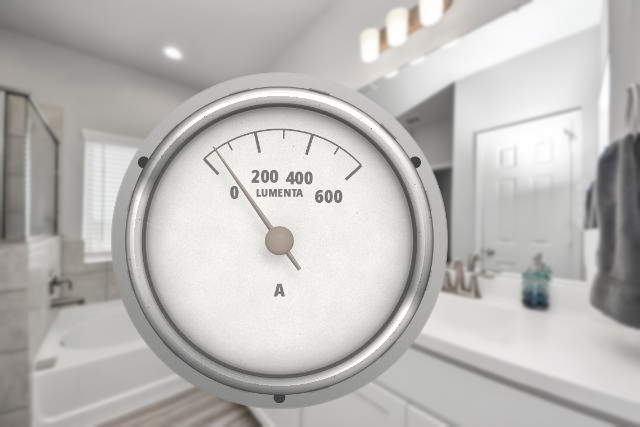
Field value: 50 A
